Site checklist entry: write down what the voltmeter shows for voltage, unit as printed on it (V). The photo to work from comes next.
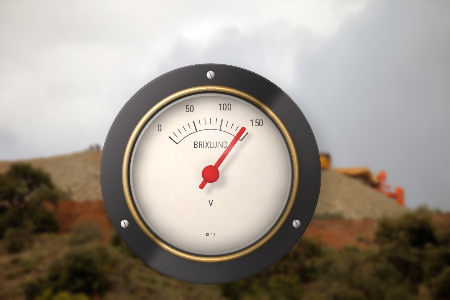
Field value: 140 V
